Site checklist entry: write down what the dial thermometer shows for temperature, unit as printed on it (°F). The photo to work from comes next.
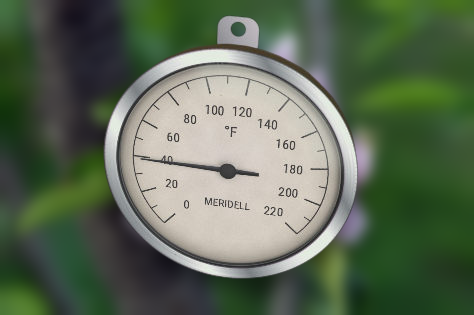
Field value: 40 °F
